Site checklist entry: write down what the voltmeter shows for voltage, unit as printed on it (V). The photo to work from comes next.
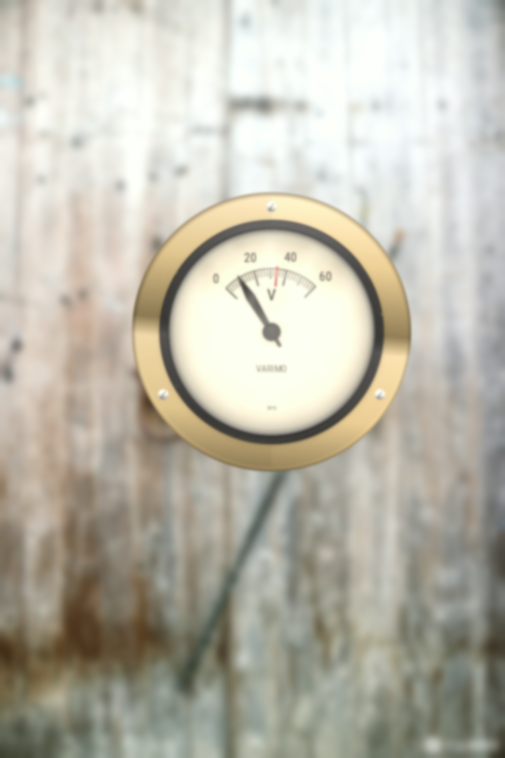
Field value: 10 V
